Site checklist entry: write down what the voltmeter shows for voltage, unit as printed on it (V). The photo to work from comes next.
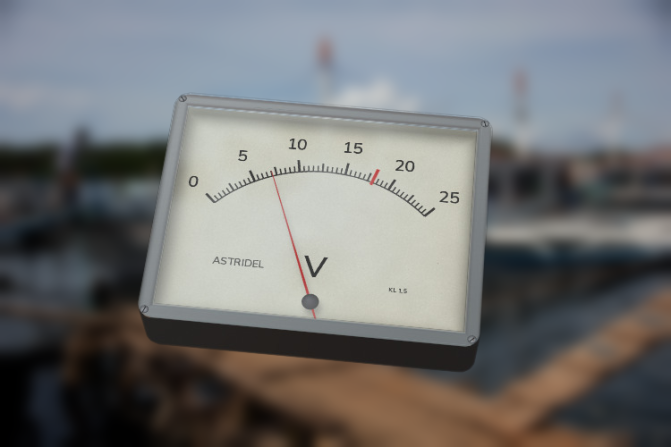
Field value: 7 V
